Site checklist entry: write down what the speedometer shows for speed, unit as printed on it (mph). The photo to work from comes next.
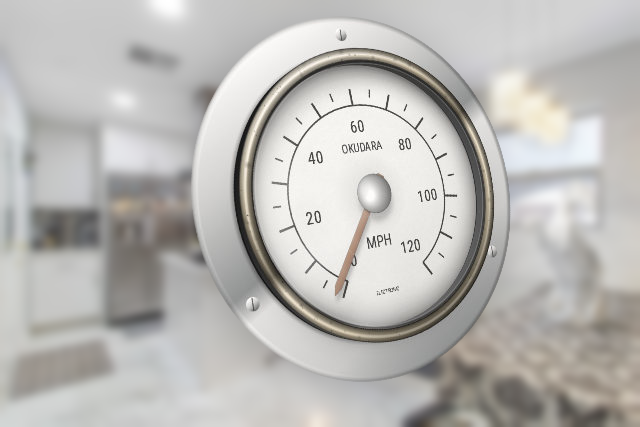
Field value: 2.5 mph
